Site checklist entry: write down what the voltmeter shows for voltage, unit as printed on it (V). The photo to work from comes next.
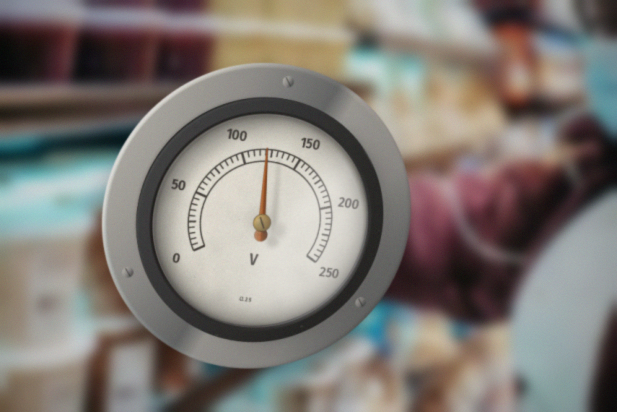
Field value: 120 V
